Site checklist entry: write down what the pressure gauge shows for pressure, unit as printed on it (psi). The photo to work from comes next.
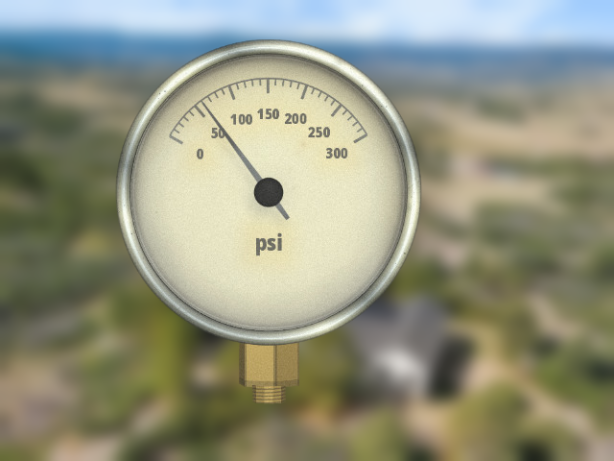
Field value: 60 psi
